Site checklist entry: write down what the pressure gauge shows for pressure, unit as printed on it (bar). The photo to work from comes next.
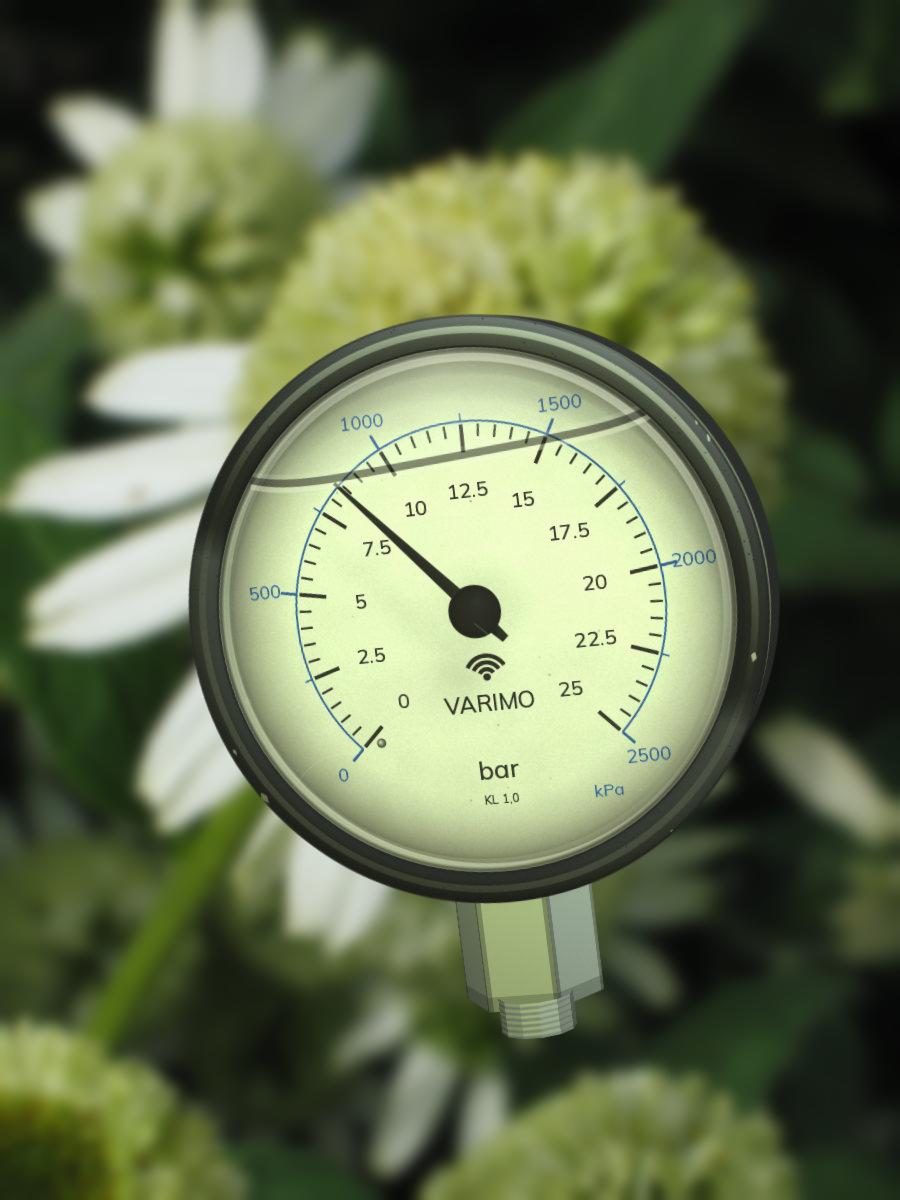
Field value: 8.5 bar
